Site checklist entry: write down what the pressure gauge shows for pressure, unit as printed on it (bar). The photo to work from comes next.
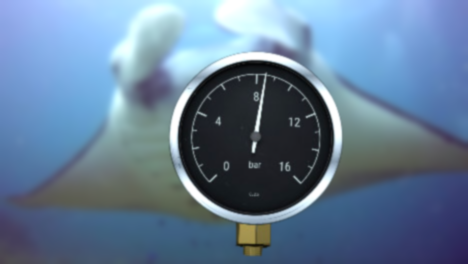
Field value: 8.5 bar
